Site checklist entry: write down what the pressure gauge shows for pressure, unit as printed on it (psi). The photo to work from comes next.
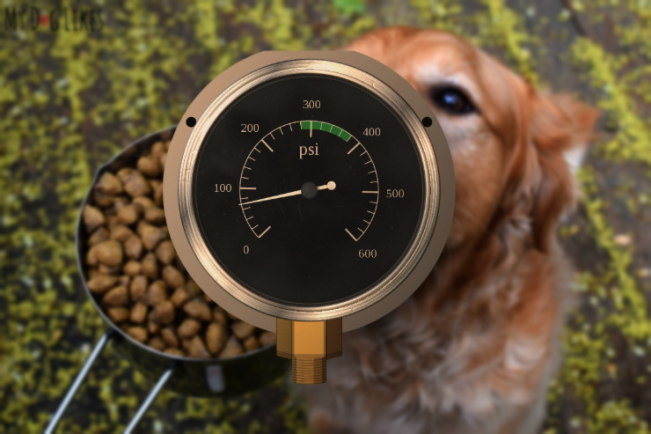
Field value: 70 psi
